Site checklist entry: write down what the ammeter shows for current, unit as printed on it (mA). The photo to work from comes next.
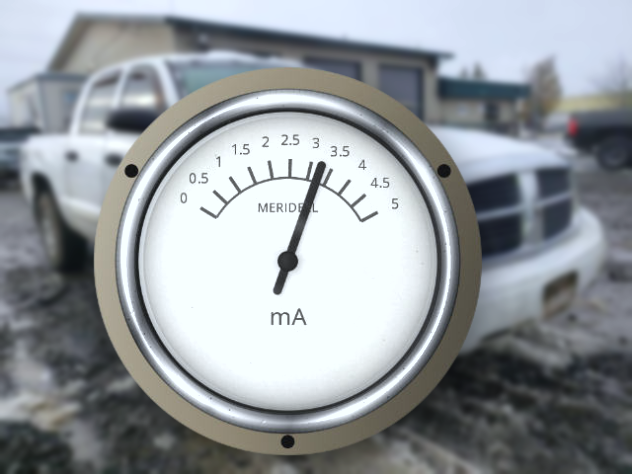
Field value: 3.25 mA
